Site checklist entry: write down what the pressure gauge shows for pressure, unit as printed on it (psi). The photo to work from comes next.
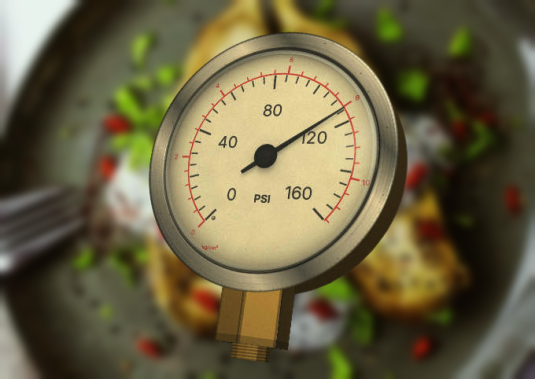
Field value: 115 psi
